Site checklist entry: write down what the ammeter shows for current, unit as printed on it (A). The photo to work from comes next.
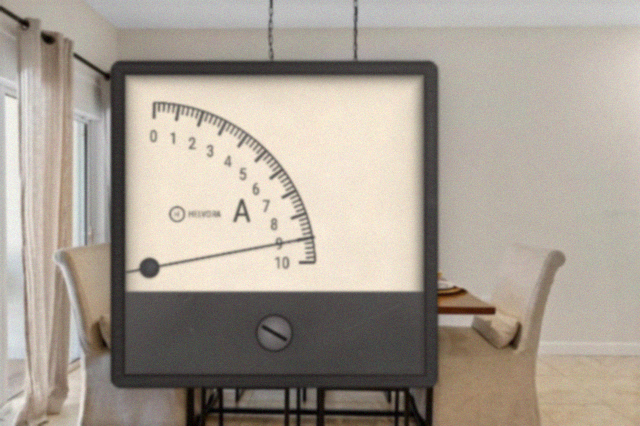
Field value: 9 A
